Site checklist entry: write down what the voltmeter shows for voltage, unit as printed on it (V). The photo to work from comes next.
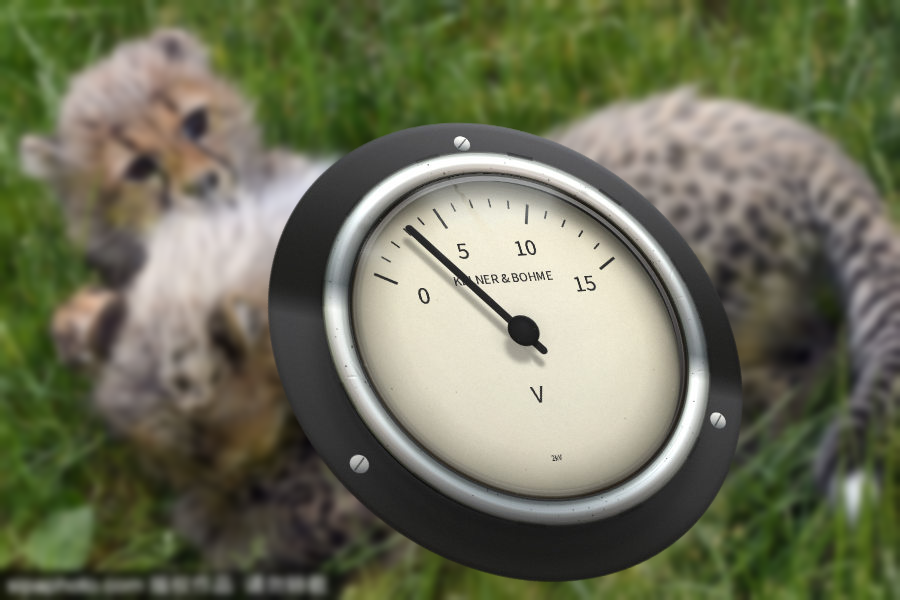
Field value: 3 V
